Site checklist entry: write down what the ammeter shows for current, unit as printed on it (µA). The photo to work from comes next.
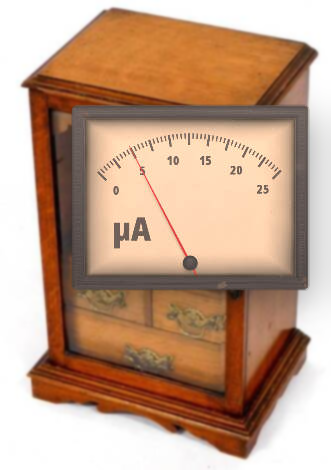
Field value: 5 µA
